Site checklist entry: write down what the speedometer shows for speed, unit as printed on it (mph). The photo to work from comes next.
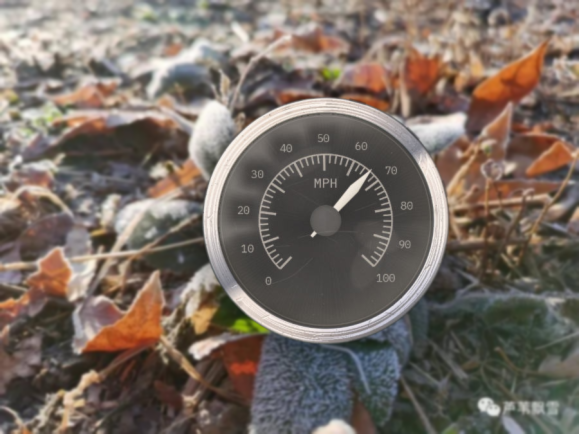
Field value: 66 mph
